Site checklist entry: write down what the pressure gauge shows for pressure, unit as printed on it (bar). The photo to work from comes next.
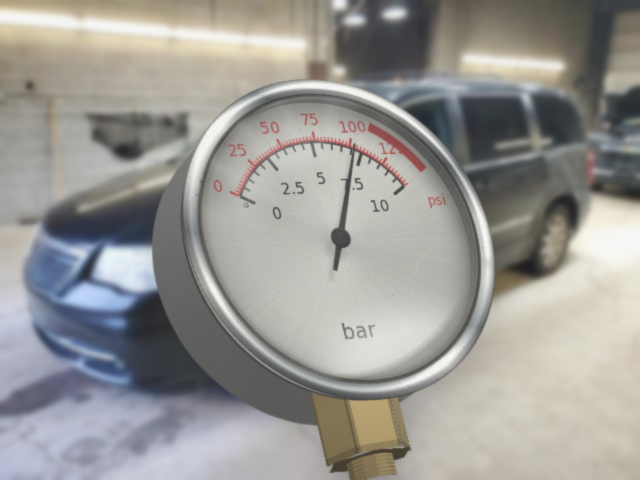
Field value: 7 bar
